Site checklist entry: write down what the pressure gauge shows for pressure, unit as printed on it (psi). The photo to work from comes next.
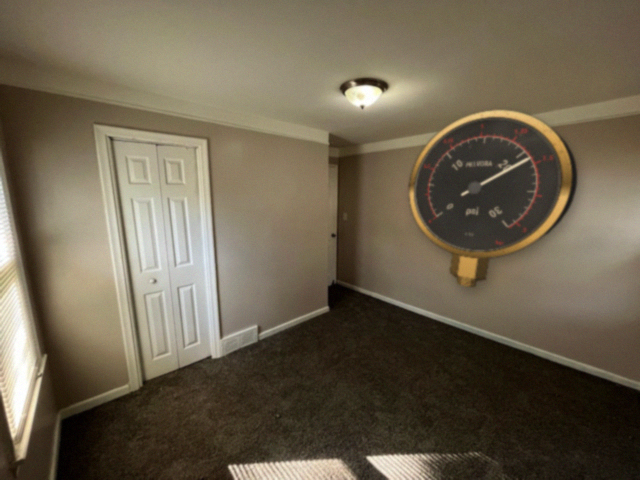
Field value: 21 psi
